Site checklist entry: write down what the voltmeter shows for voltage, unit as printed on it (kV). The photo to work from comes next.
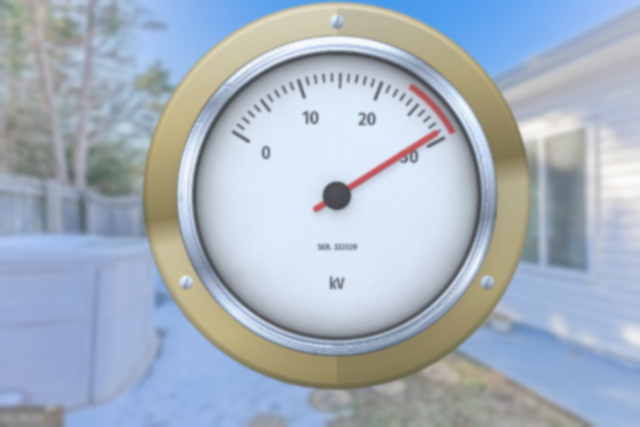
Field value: 29 kV
